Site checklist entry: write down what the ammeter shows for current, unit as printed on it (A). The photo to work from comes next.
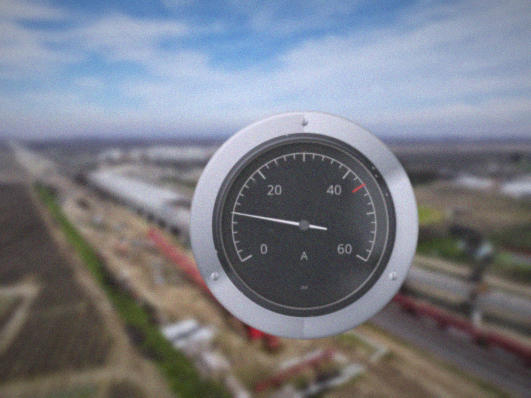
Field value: 10 A
